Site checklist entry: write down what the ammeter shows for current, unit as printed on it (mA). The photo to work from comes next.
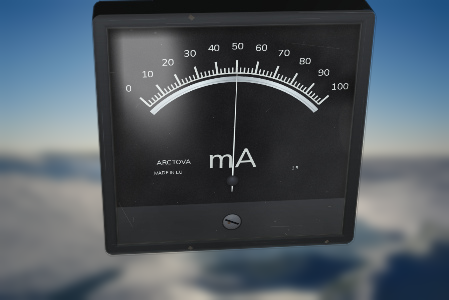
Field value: 50 mA
